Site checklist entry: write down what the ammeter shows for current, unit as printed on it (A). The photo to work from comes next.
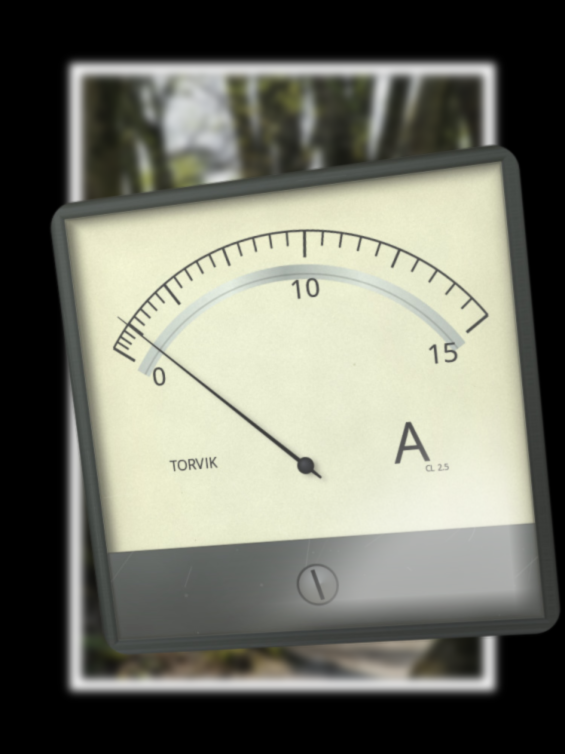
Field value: 2.5 A
